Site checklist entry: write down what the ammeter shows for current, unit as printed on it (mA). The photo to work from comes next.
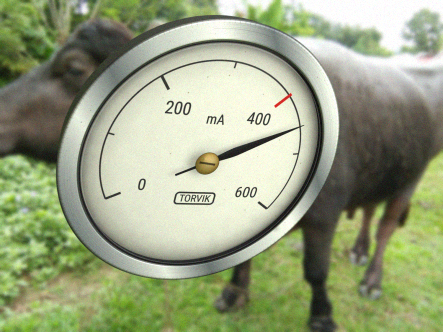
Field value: 450 mA
